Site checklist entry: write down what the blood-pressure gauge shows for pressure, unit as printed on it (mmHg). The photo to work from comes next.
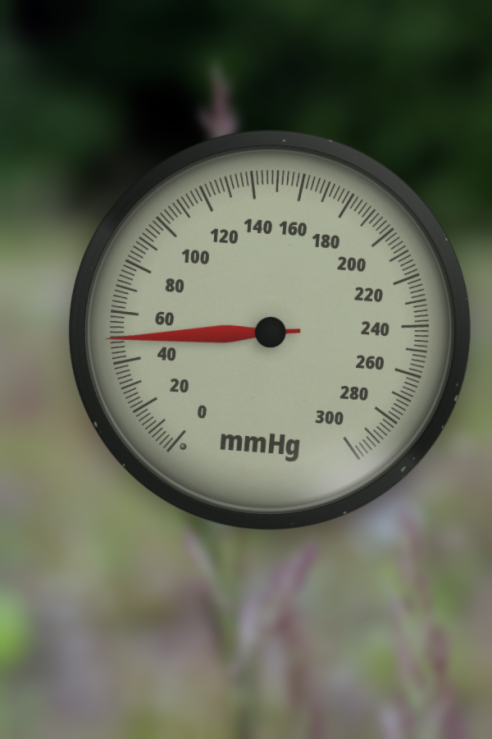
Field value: 50 mmHg
